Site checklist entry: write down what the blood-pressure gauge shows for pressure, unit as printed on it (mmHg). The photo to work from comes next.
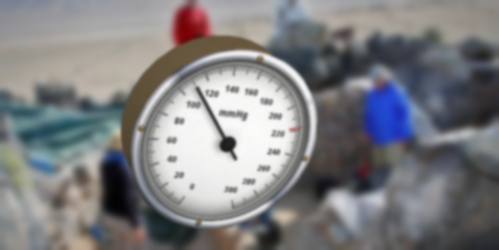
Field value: 110 mmHg
